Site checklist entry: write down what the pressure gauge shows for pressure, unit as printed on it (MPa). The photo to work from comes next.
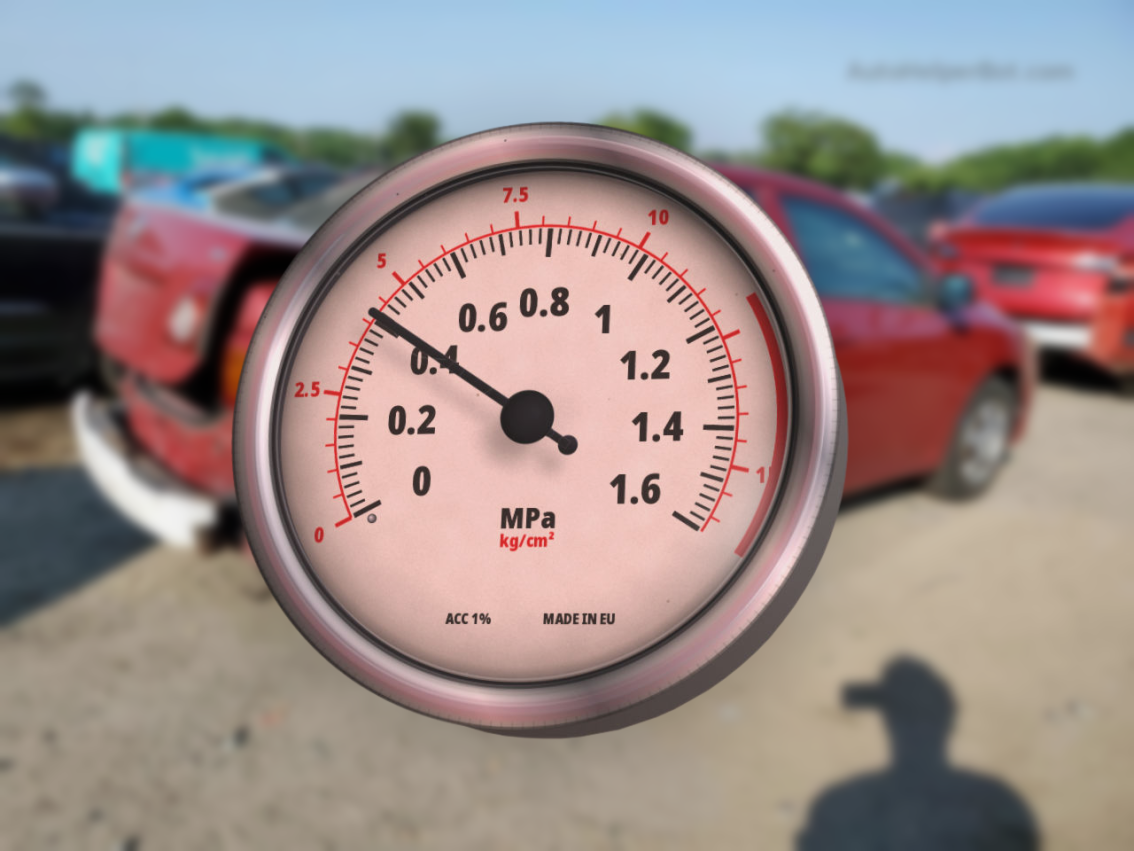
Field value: 0.41 MPa
